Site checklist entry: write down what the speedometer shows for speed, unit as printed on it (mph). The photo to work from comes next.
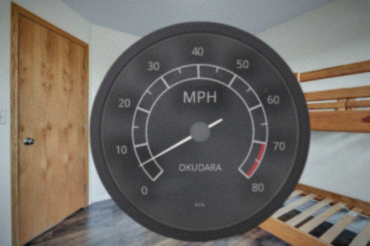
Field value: 5 mph
